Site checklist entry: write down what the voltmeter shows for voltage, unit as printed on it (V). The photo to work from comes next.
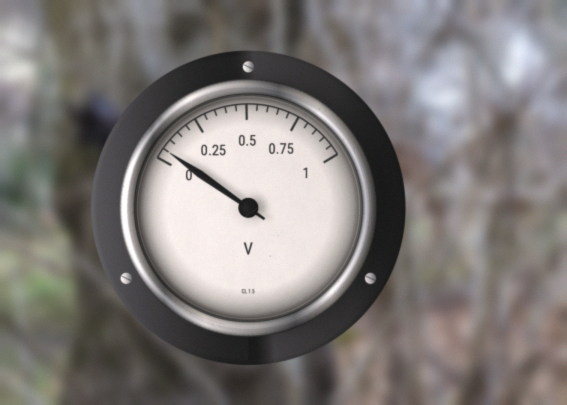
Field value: 0.05 V
